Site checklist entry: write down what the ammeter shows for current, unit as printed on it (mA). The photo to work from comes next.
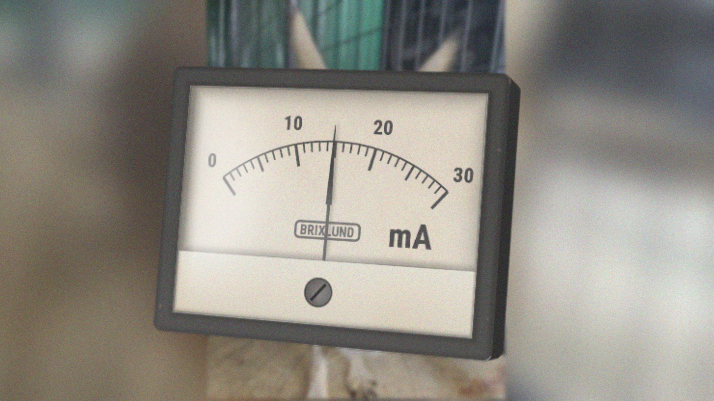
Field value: 15 mA
